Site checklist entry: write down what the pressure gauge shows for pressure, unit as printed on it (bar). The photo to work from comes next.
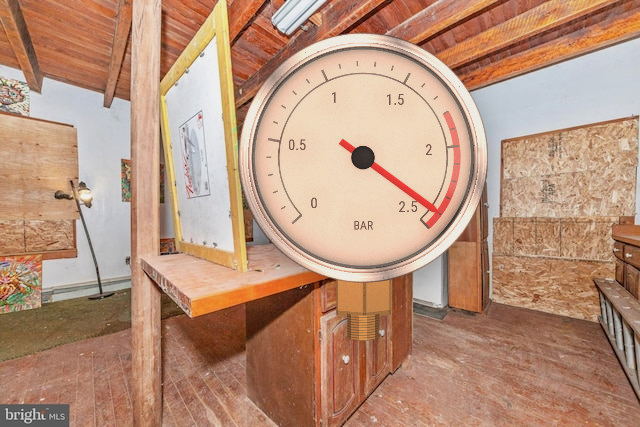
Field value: 2.4 bar
